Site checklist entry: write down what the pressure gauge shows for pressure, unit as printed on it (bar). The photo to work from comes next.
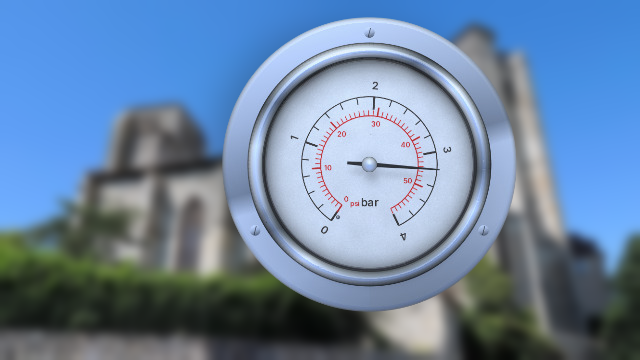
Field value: 3.2 bar
